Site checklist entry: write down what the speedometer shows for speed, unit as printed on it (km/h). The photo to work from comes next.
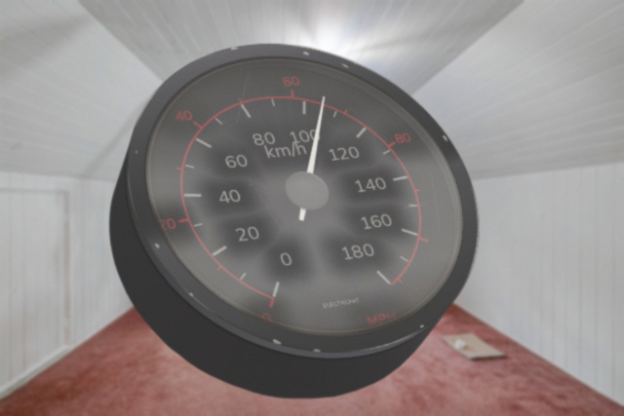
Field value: 105 km/h
